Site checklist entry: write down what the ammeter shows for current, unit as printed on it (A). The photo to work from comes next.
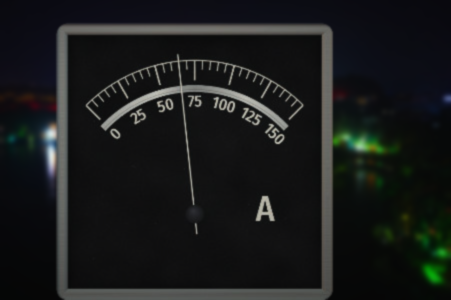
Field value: 65 A
